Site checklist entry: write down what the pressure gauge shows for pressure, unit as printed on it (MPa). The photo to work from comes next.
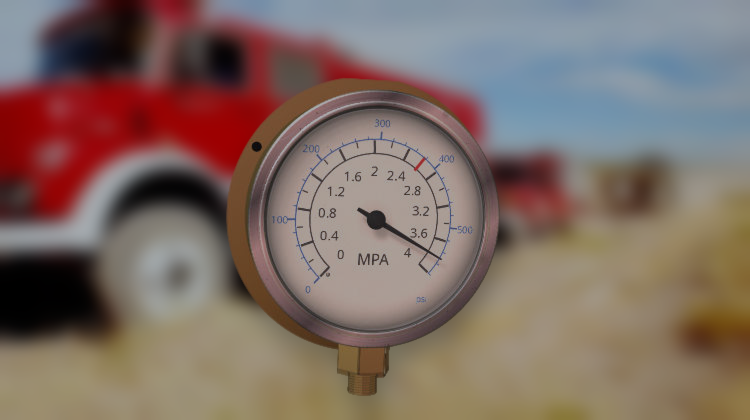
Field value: 3.8 MPa
